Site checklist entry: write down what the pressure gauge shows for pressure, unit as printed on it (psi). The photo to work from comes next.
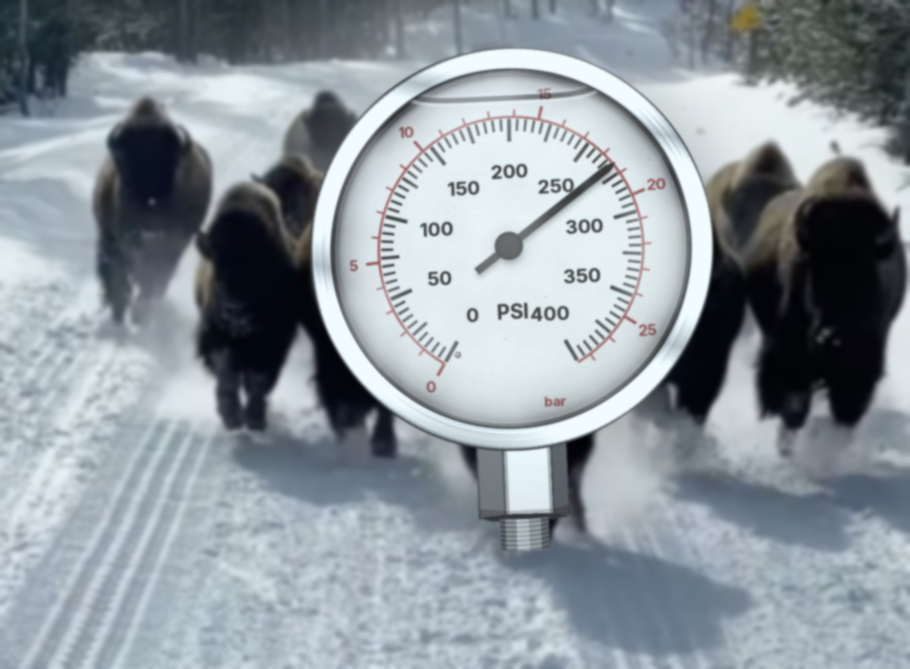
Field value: 270 psi
